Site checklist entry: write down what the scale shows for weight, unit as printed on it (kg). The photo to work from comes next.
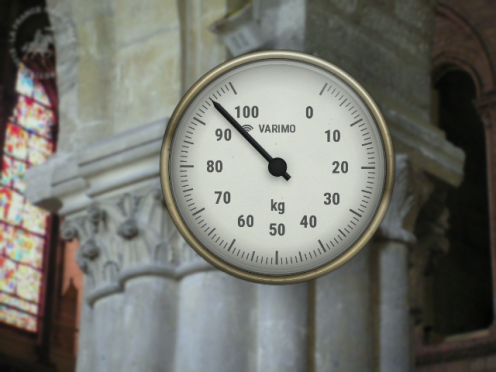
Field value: 95 kg
